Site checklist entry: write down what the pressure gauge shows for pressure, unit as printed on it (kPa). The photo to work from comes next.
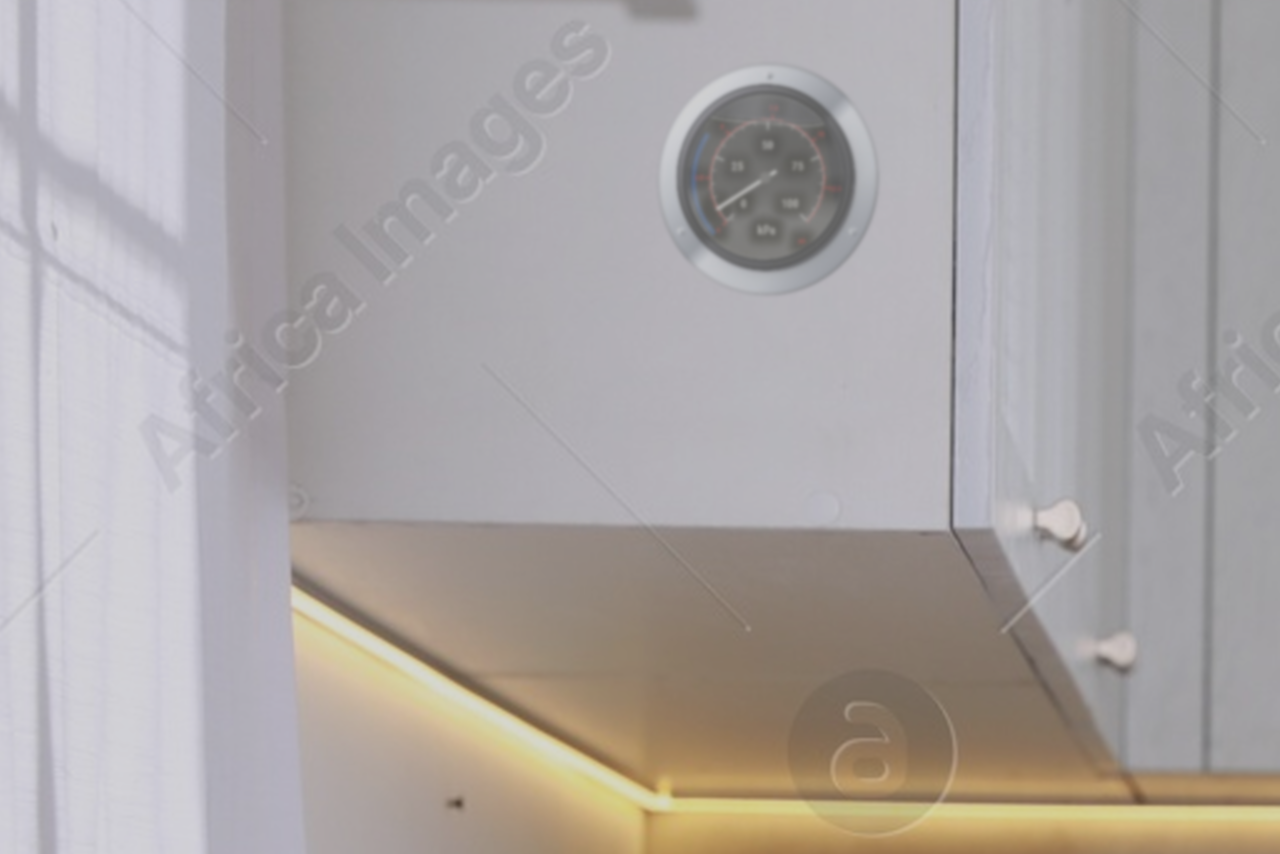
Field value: 5 kPa
